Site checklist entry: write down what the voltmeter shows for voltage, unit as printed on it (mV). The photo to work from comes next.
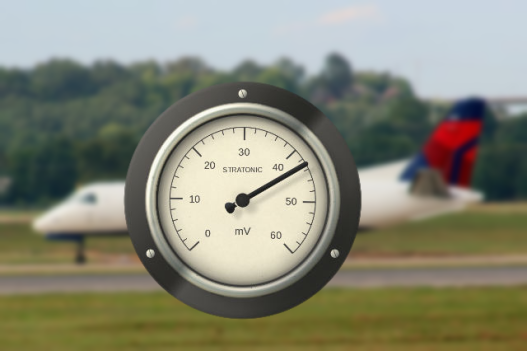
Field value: 43 mV
